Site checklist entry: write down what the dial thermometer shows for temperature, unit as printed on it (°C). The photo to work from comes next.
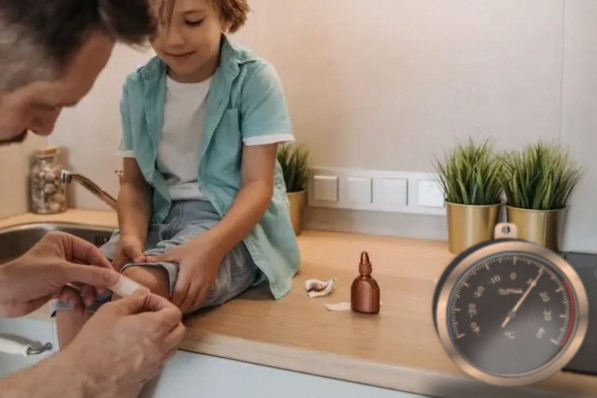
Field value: 10 °C
